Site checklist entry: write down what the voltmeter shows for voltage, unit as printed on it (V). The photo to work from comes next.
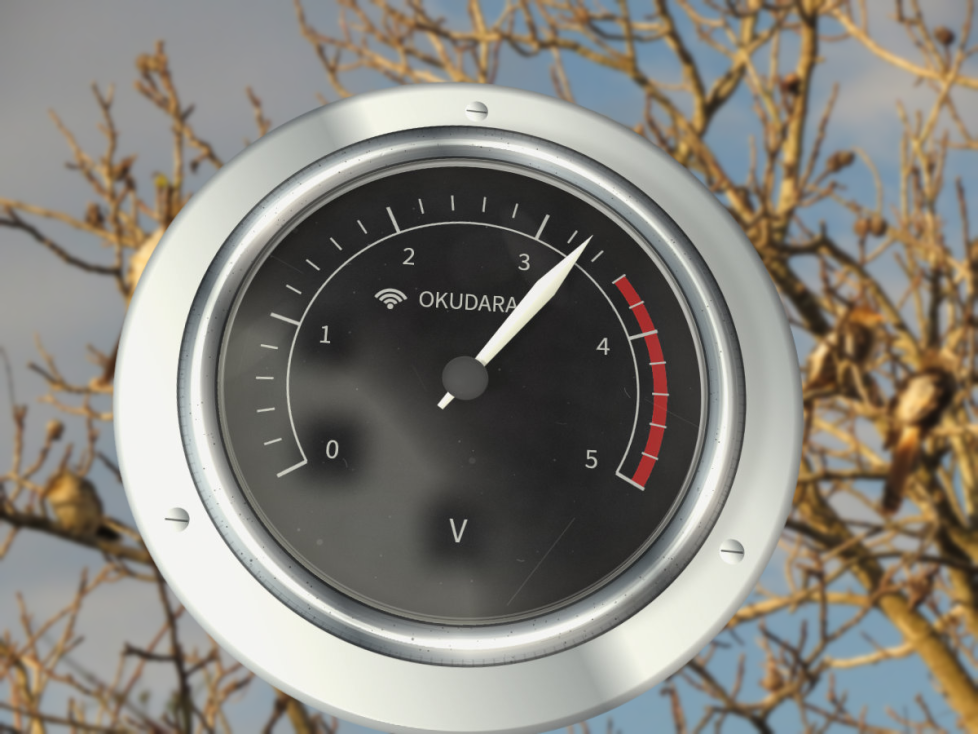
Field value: 3.3 V
